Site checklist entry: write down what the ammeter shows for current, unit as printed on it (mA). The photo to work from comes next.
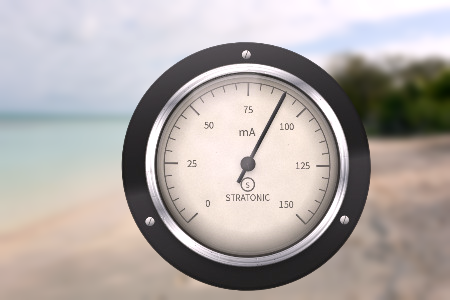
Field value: 90 mA
